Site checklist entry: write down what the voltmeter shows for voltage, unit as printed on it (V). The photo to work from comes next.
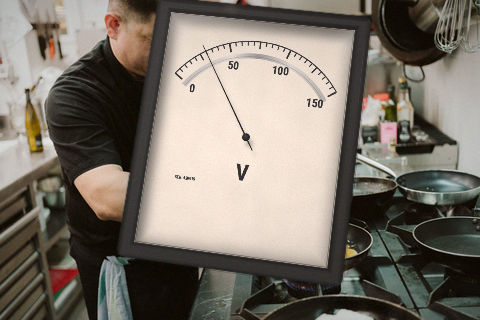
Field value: 30 V
